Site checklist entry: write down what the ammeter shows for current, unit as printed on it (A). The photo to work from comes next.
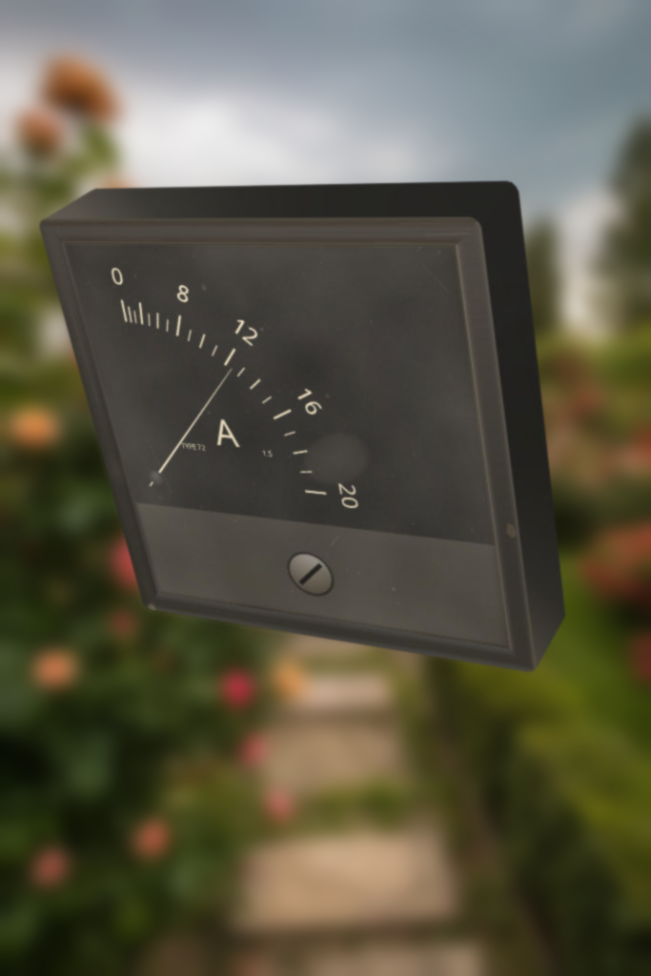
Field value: 12.5 A
